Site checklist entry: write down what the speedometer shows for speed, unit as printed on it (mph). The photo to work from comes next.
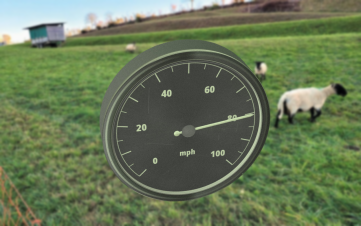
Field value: 80 mph
